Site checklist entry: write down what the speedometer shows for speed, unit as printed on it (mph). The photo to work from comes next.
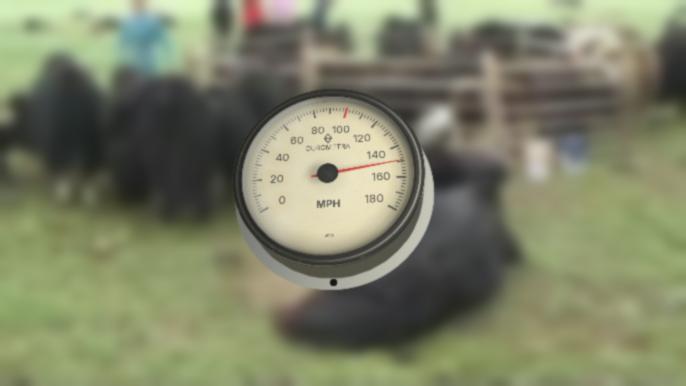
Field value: 150 mph
